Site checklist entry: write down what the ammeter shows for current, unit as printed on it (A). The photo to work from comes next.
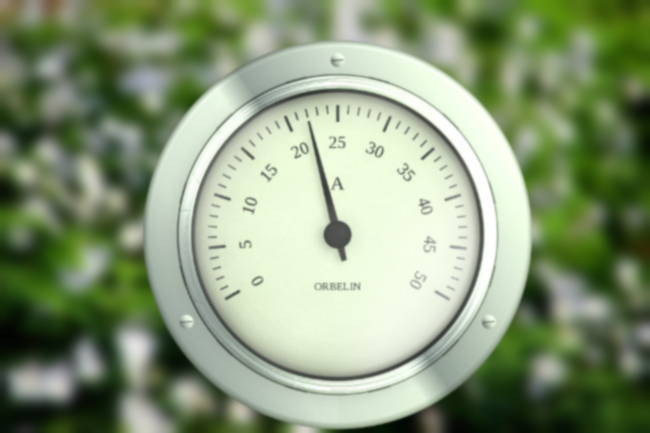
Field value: 22 A
